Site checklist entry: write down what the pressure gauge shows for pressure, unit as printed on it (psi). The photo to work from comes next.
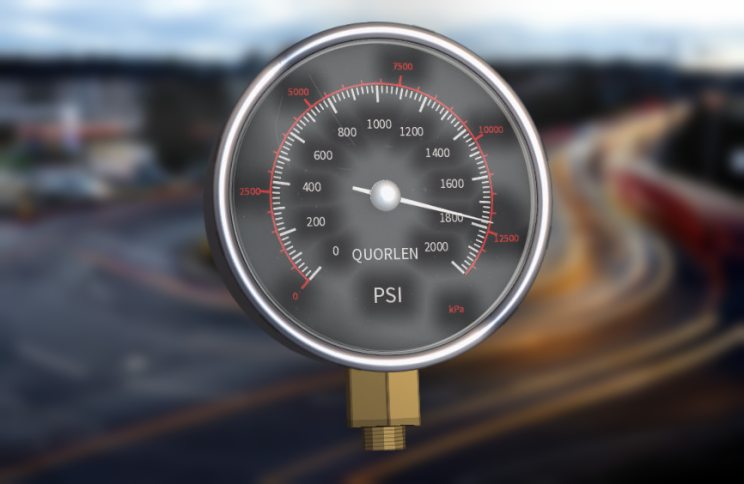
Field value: 1780 psi
